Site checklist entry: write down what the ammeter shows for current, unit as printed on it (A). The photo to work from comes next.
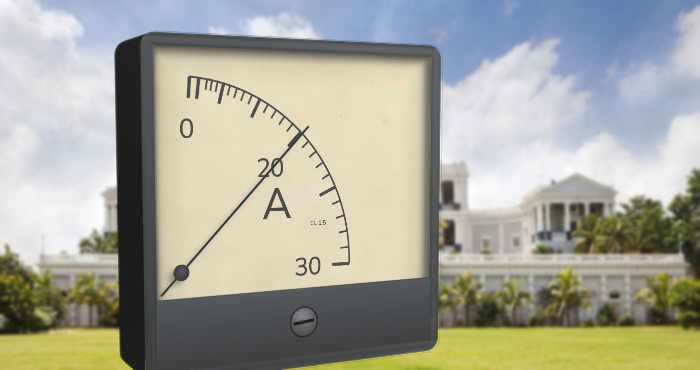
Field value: 20 A
